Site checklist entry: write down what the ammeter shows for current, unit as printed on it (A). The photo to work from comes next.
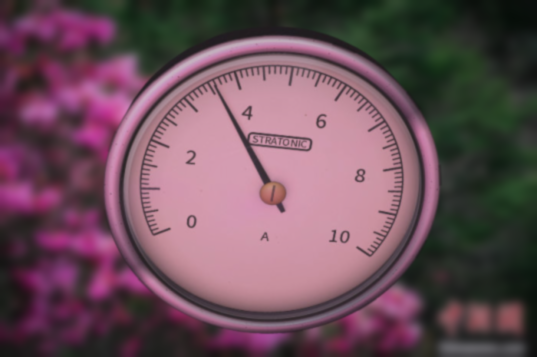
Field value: 3.6 A
